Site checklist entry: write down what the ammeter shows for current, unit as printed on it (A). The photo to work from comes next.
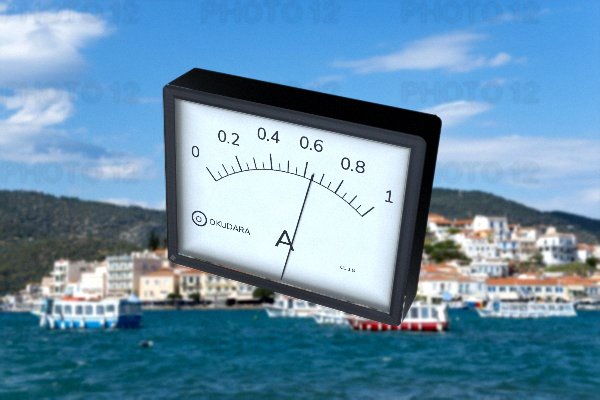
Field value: 0.65 A
